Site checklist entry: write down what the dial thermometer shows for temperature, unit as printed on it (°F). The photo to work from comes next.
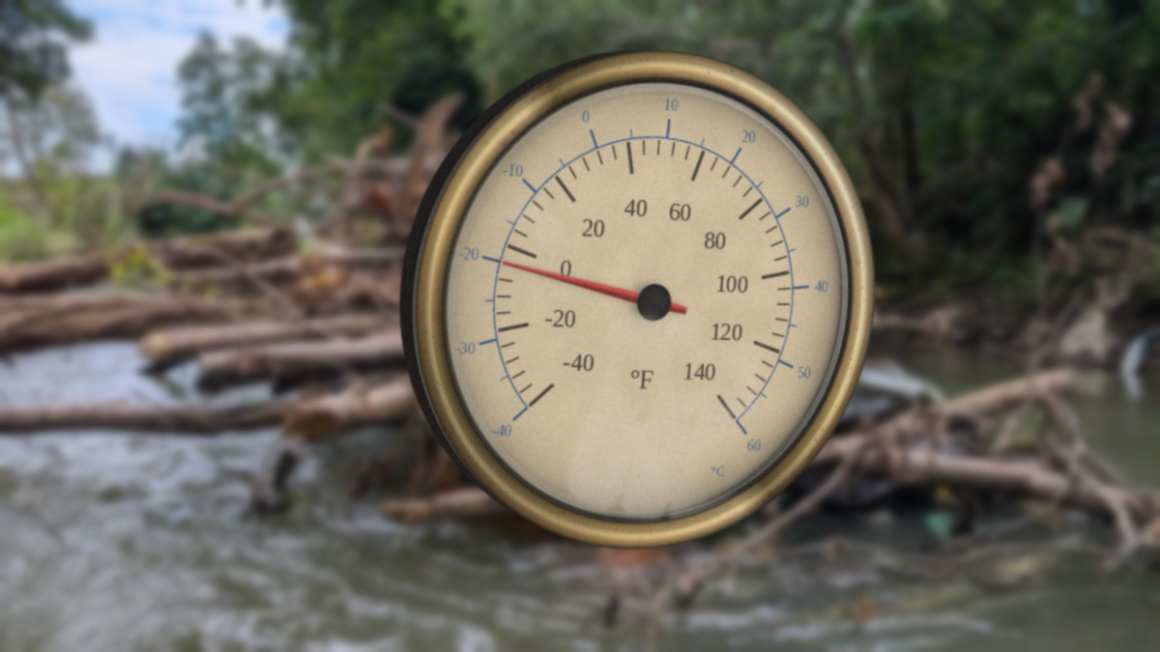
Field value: -4 °F
